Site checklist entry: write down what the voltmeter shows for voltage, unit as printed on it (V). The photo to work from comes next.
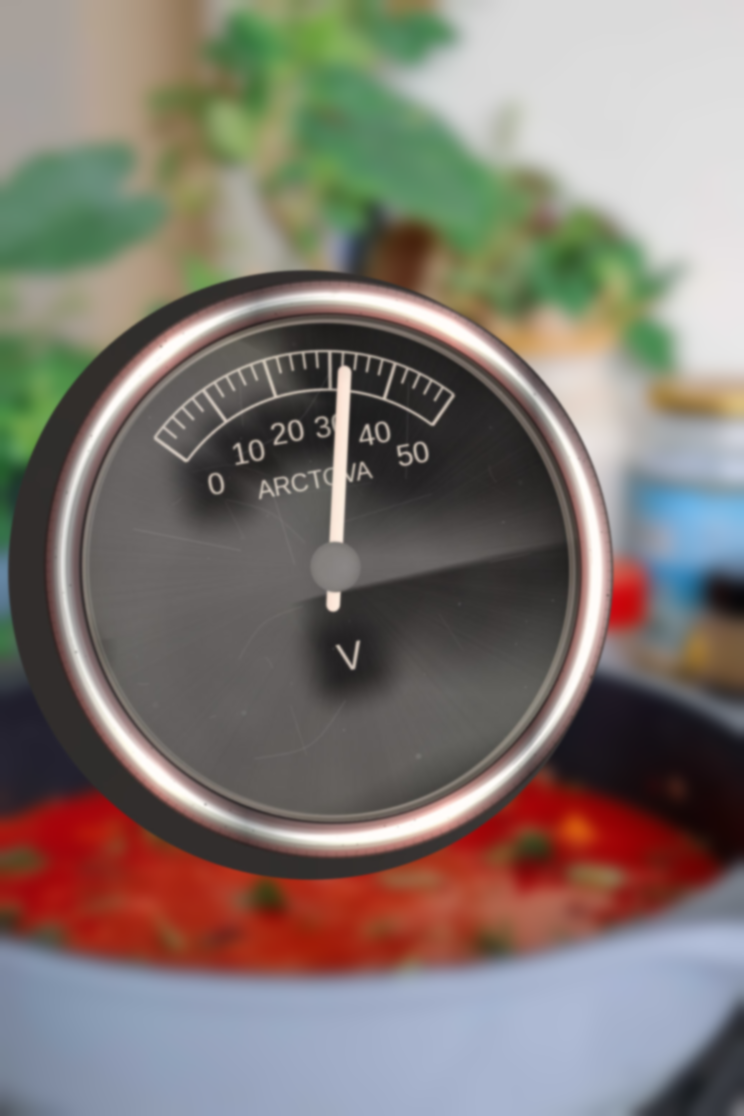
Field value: 32 V
